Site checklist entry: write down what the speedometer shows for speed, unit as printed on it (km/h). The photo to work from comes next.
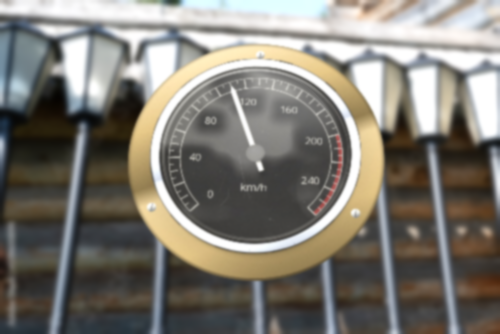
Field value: 110 km/h
